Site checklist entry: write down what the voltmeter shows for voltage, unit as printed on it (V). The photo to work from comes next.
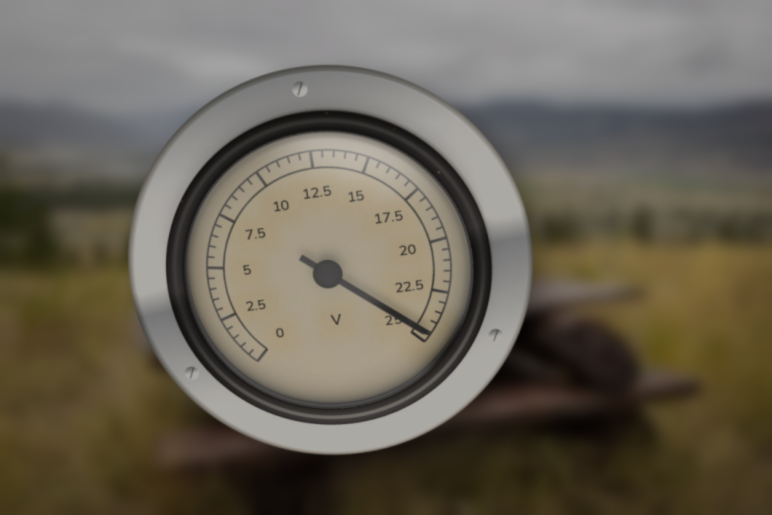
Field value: 24.5 V
